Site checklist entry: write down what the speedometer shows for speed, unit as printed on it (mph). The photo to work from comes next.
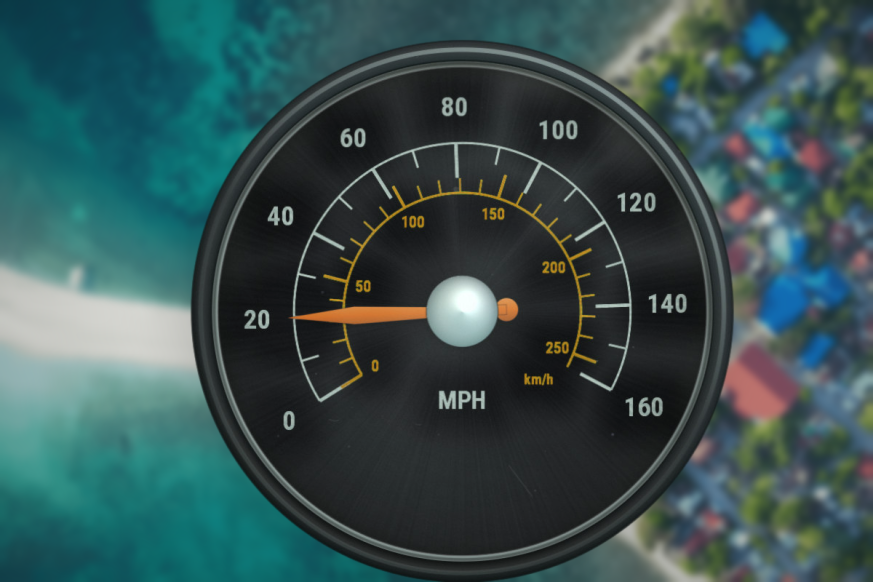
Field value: 20 mph
